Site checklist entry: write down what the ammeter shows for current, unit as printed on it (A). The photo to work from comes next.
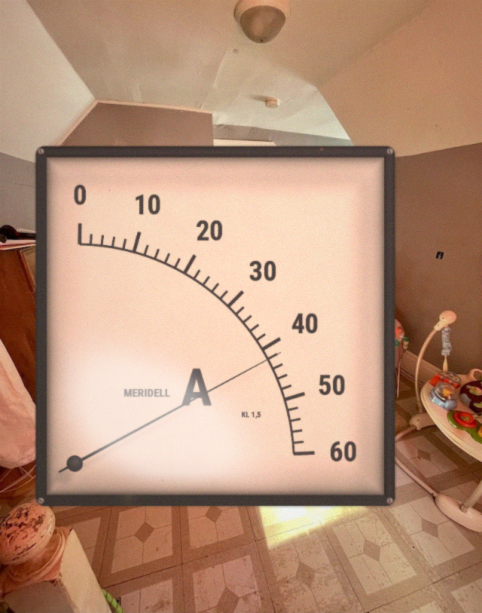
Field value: 42 A
